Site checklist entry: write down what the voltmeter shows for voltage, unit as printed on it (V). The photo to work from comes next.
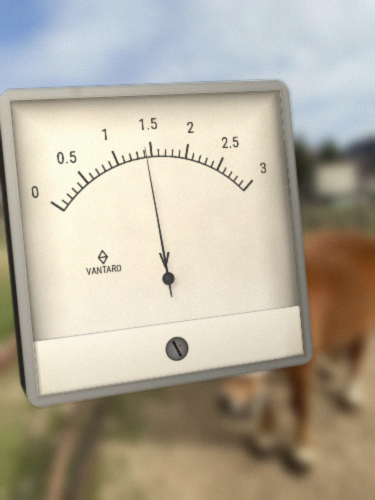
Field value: 1.4 V
